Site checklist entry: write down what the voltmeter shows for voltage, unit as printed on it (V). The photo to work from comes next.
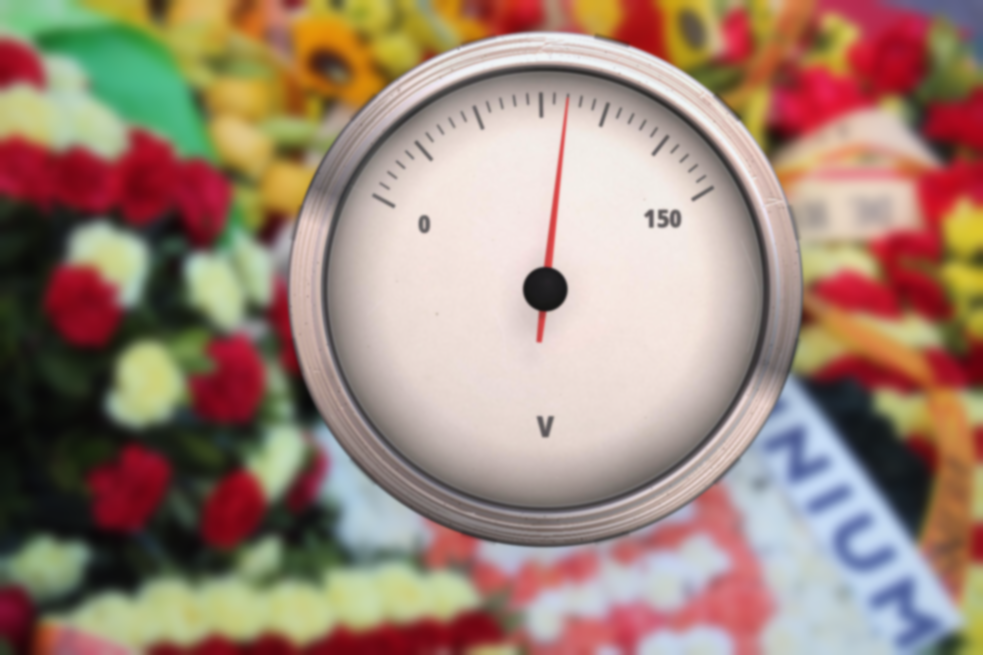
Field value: 85 V
